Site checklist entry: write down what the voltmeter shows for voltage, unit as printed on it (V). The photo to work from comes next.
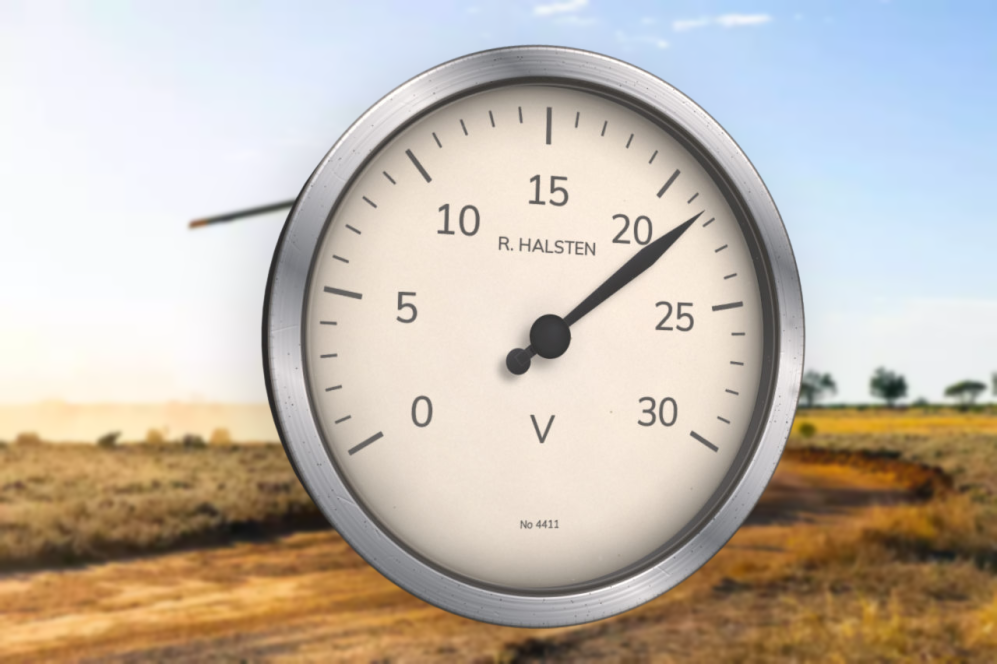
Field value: 21.5 V
